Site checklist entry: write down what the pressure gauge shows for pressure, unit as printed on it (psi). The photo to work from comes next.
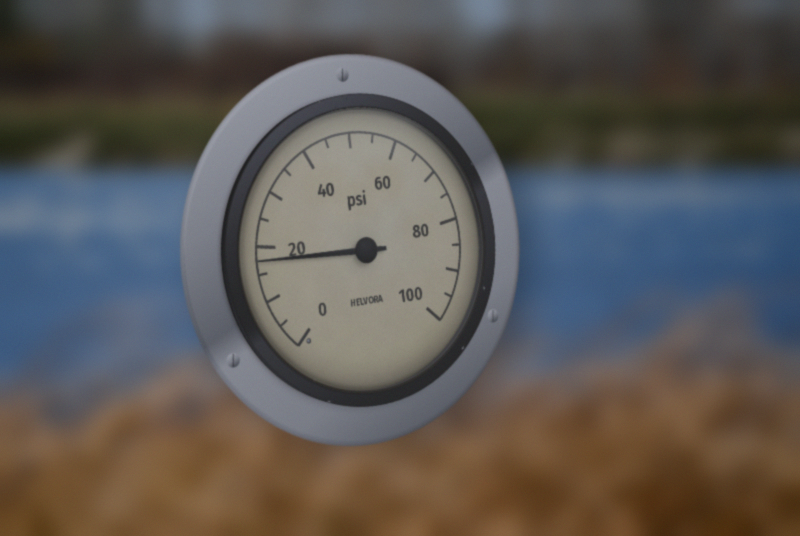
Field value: 17.5 psi
